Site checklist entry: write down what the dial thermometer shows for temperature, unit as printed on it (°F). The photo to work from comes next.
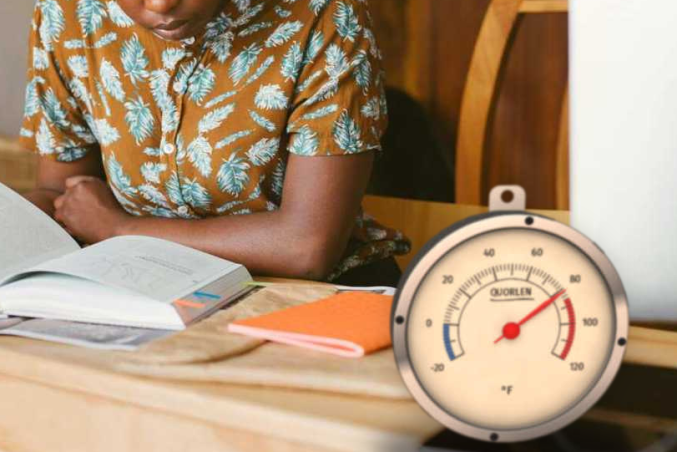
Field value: 80 °F
